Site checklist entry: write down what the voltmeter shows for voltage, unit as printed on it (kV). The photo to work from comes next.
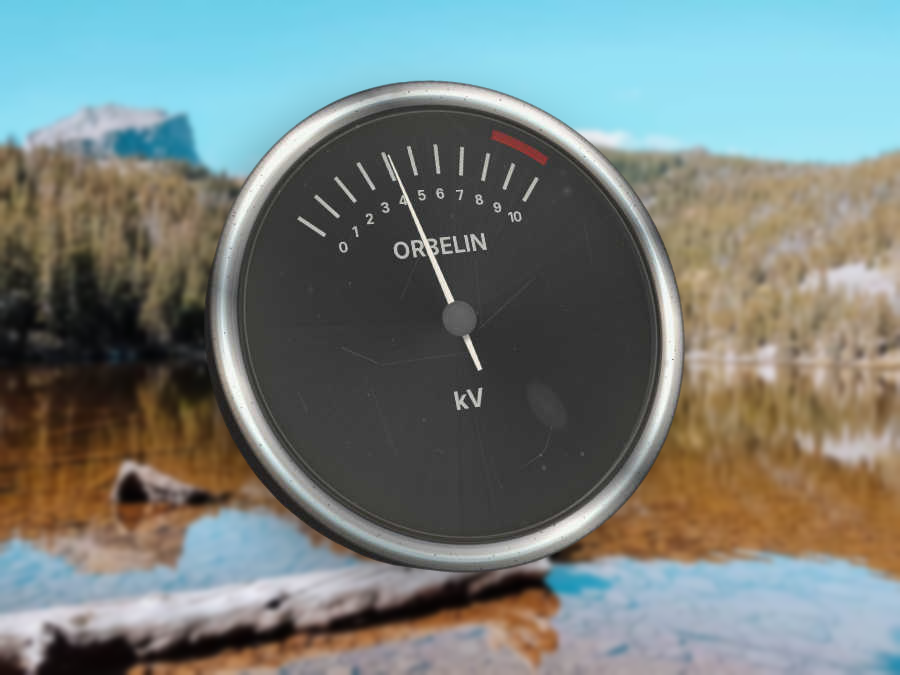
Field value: 4 kV
